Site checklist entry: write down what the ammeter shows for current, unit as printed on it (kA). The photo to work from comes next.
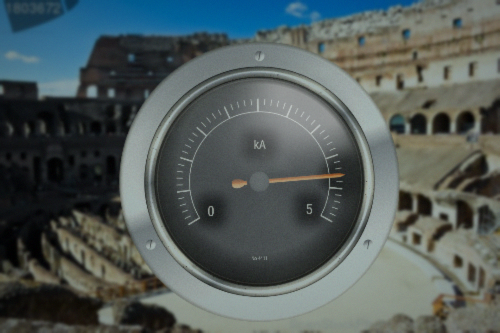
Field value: 4.3 kA
